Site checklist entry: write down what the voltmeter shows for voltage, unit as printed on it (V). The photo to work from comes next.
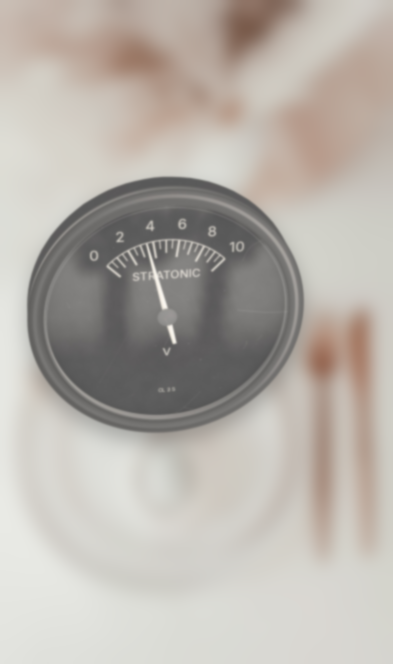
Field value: 3.5 V
